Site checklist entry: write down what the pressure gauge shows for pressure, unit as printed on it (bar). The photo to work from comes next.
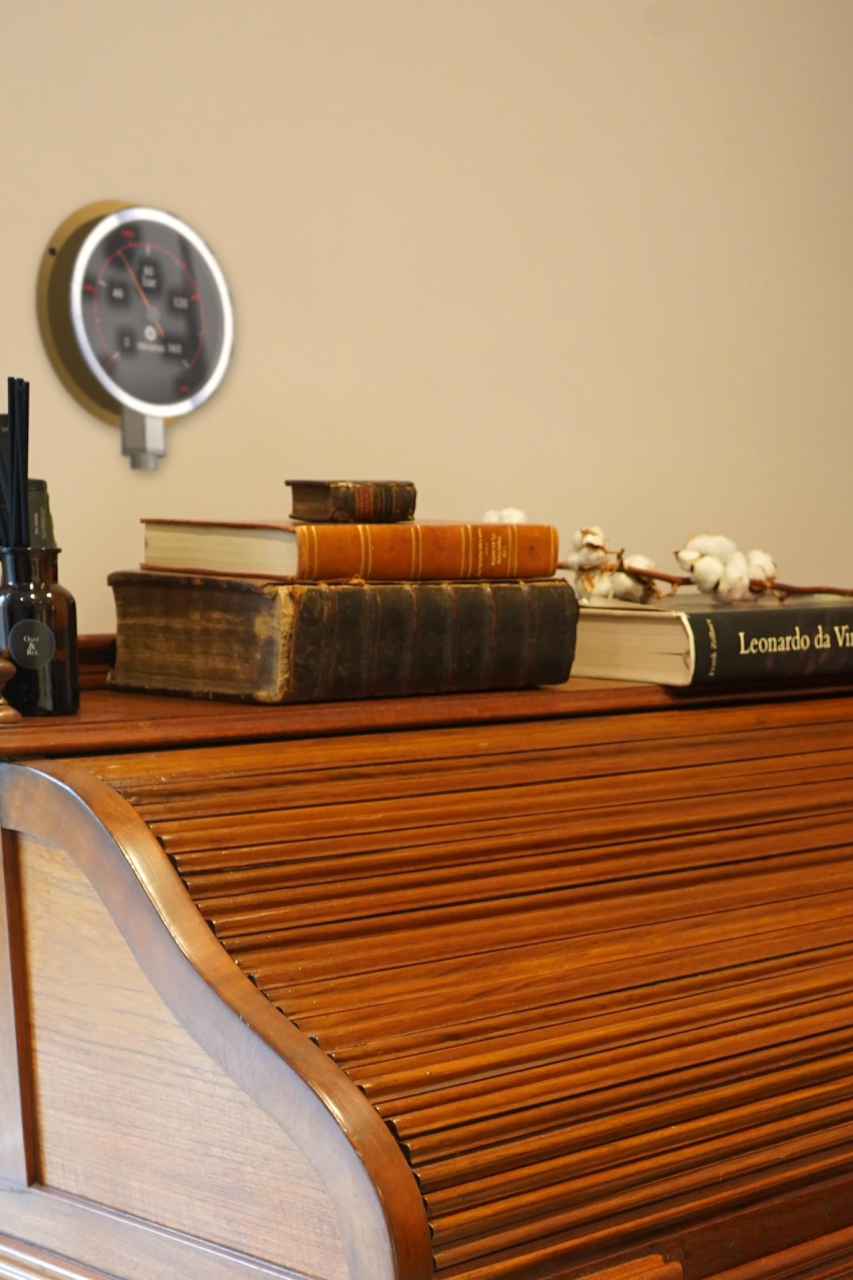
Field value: 60 bar
